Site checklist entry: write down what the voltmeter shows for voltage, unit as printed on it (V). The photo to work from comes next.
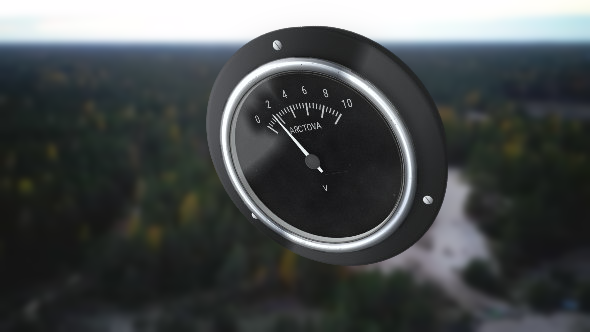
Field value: 2 V
